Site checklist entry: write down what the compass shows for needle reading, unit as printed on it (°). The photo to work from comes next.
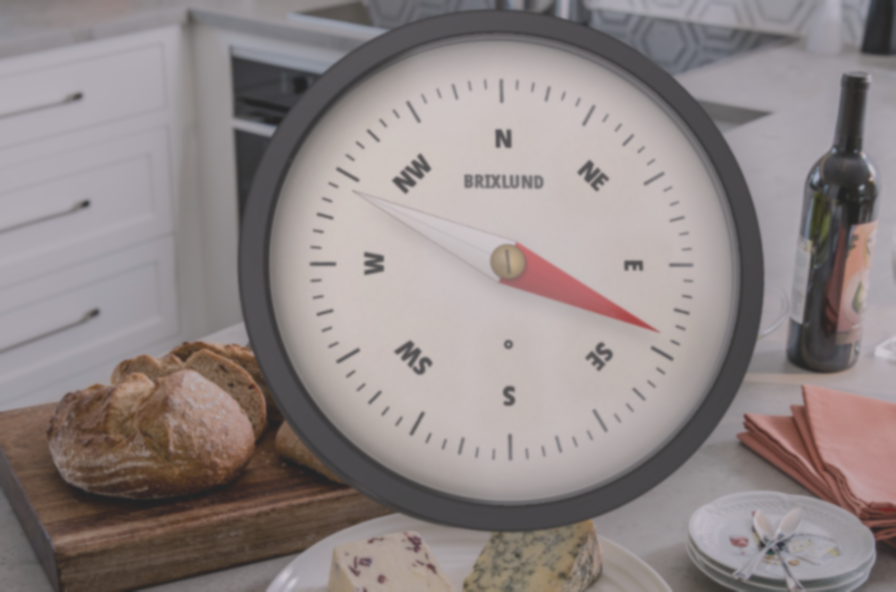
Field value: 115 °
